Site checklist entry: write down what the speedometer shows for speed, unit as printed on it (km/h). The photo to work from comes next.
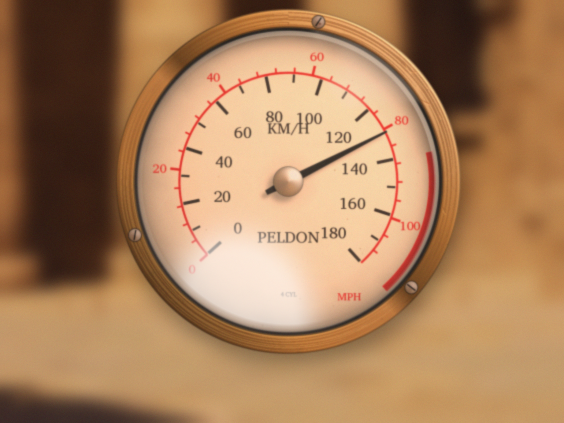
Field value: 130 km/h
